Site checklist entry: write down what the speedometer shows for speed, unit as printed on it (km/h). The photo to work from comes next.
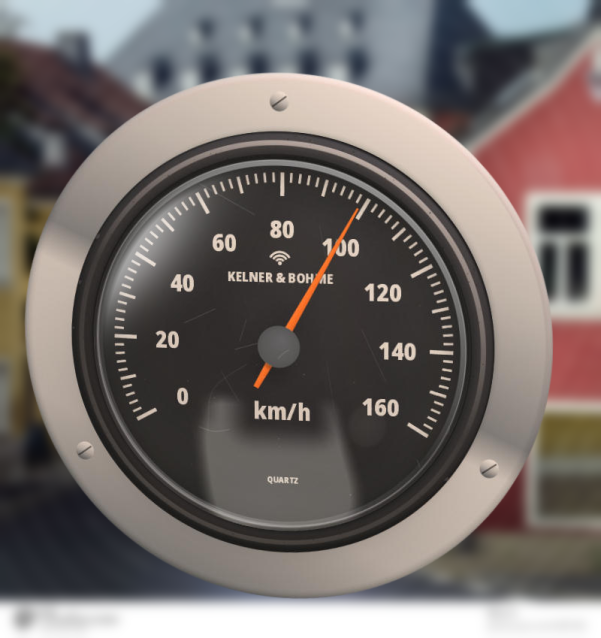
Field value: 99 km/h
